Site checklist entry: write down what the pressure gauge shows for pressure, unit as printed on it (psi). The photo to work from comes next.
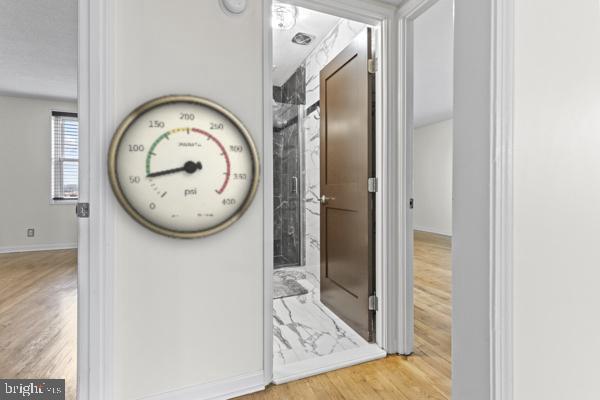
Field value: 50 psi
